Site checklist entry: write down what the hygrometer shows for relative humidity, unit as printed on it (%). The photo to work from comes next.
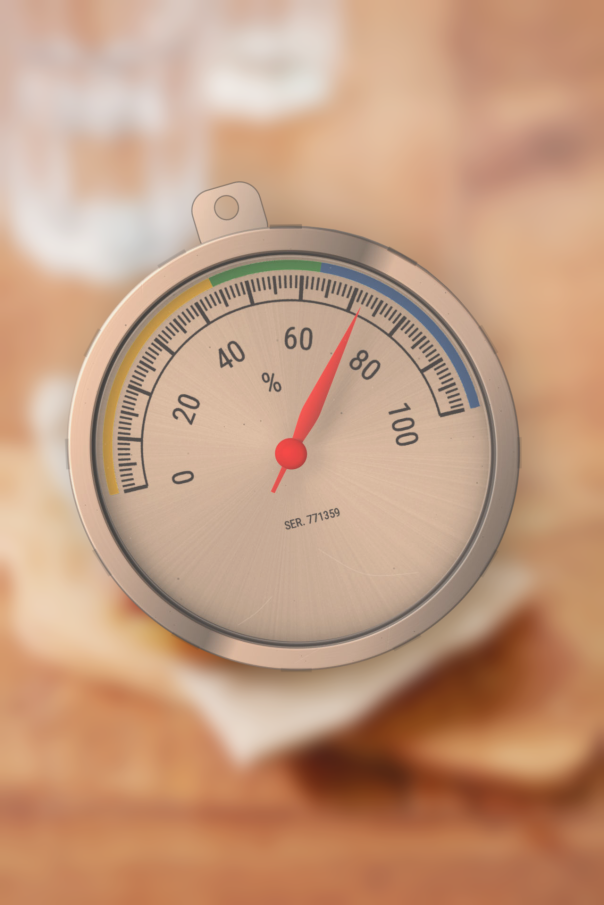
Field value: 72 %
